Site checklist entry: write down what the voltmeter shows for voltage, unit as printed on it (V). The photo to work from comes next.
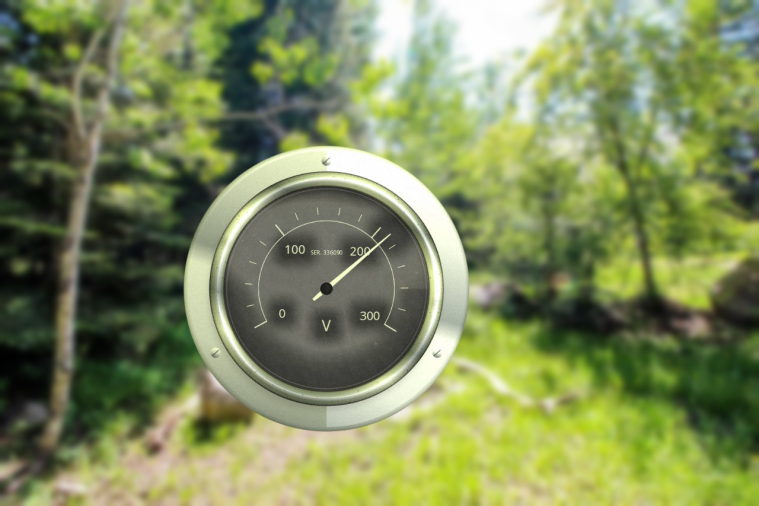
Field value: 210 V
